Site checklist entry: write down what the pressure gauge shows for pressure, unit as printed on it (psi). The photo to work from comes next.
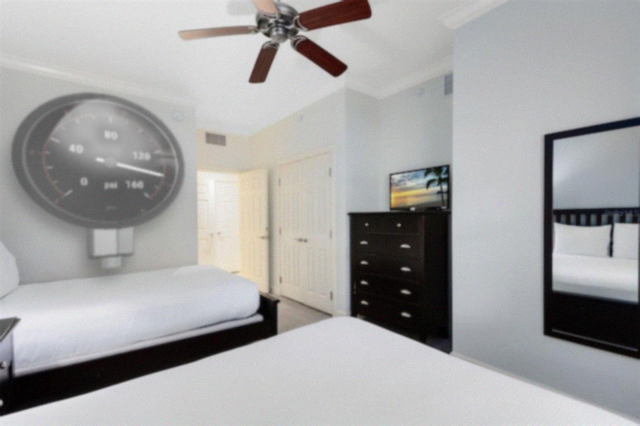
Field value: 140 psi
